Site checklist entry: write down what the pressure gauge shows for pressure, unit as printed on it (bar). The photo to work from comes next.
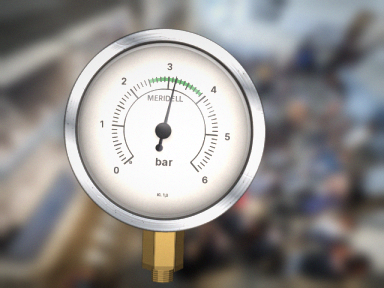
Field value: 3.2 bar
